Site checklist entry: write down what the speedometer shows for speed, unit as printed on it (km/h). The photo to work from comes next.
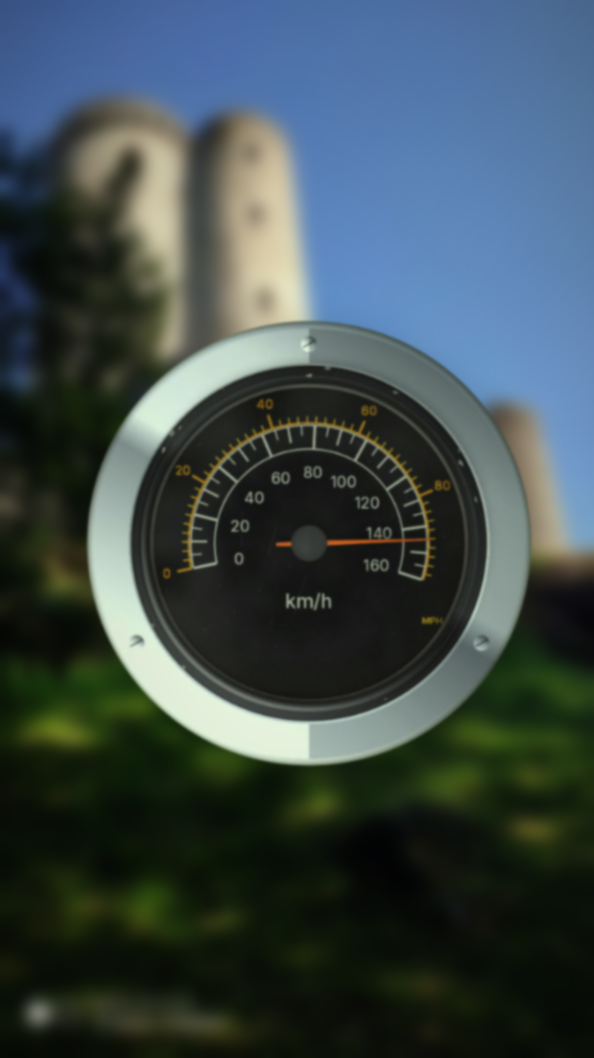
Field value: 145 km/h
